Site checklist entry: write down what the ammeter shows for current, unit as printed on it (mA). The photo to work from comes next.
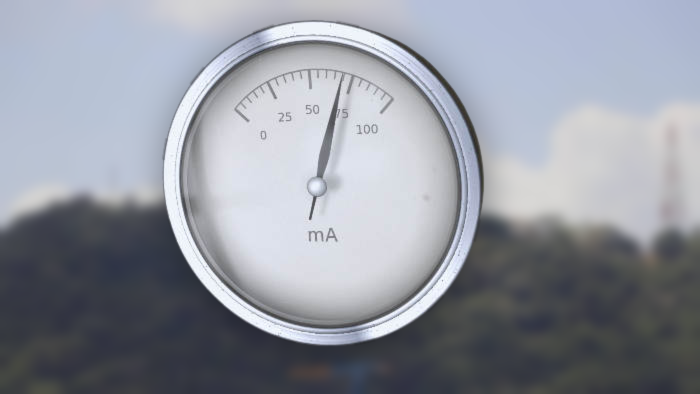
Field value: 70 mA
